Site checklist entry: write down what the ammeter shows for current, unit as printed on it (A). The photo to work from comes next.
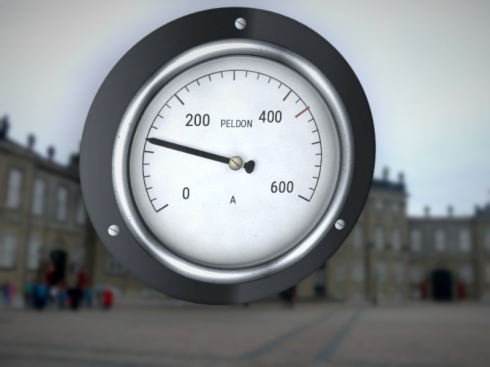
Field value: 120 A
